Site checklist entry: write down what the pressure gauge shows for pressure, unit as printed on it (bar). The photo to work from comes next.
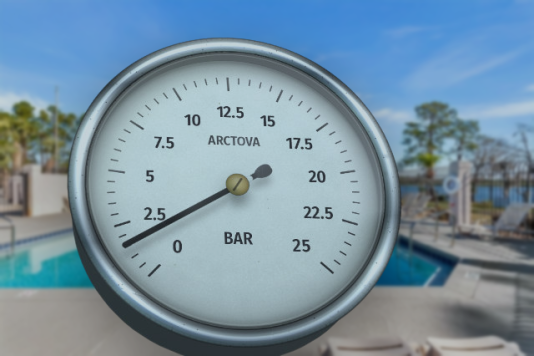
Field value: 1.5 bar
